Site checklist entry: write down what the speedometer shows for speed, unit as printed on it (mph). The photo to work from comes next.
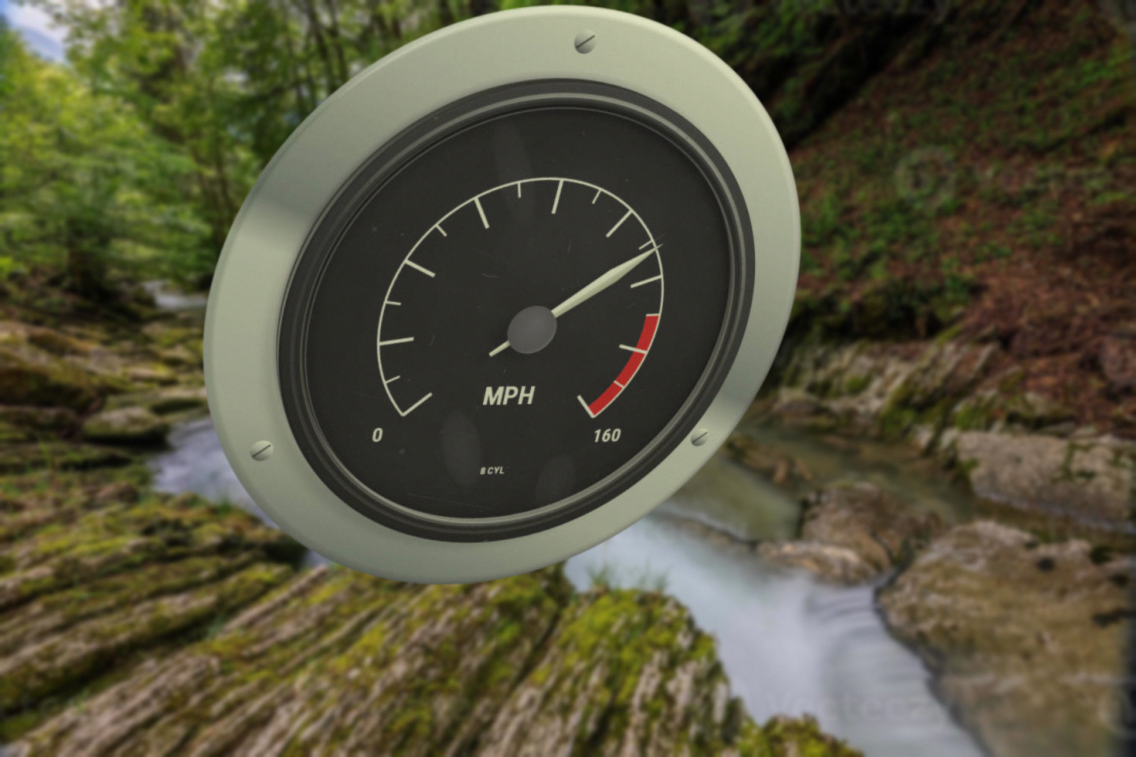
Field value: 110 mph
